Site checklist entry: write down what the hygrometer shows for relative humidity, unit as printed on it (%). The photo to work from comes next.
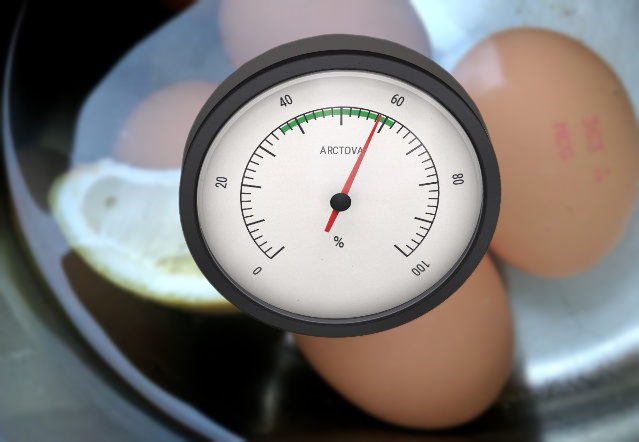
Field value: 58 %
